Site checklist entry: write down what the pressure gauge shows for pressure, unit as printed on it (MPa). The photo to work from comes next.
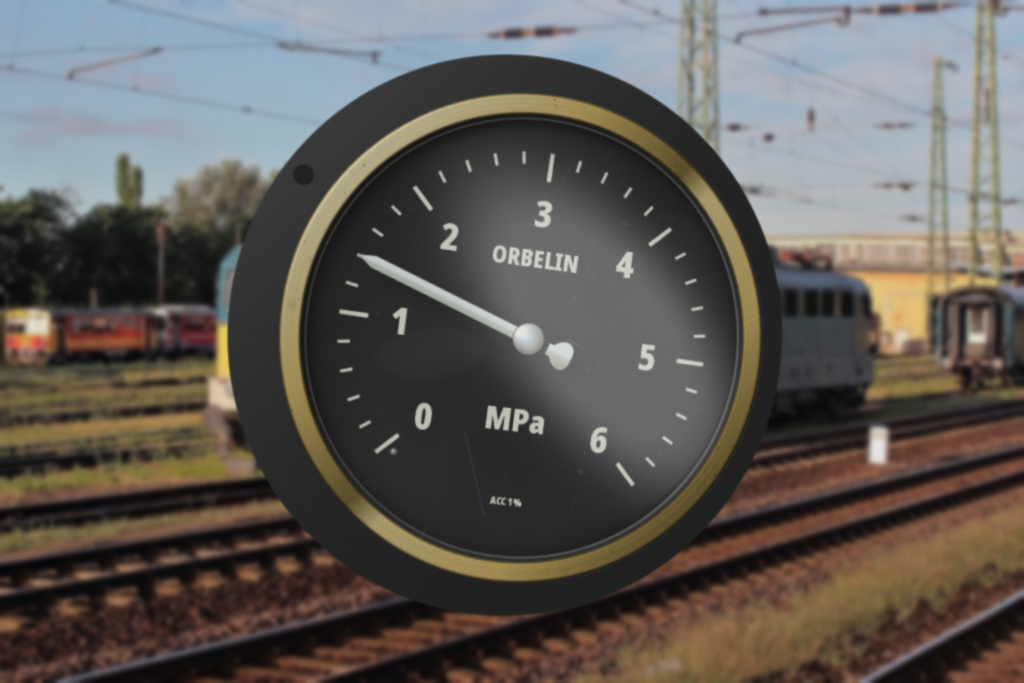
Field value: 1.4 MPa
